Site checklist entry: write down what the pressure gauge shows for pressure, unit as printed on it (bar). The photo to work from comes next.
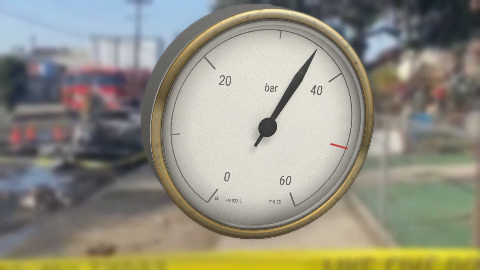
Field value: 35 bar
